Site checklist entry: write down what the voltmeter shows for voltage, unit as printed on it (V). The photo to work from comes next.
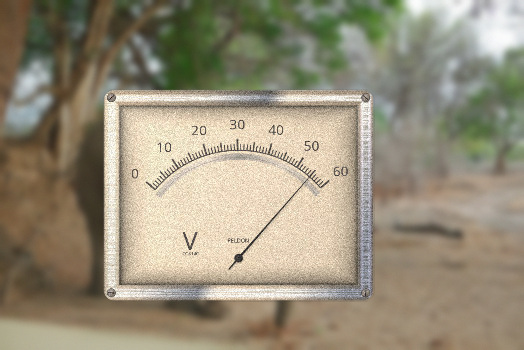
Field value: 55 V
